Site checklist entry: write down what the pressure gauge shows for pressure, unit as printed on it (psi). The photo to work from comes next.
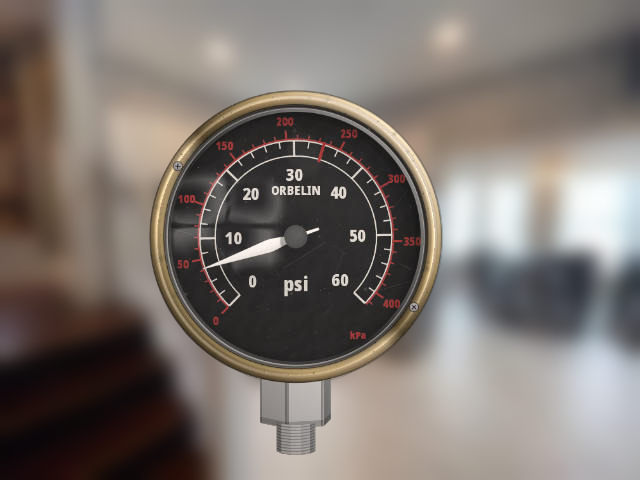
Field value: 6 psi
